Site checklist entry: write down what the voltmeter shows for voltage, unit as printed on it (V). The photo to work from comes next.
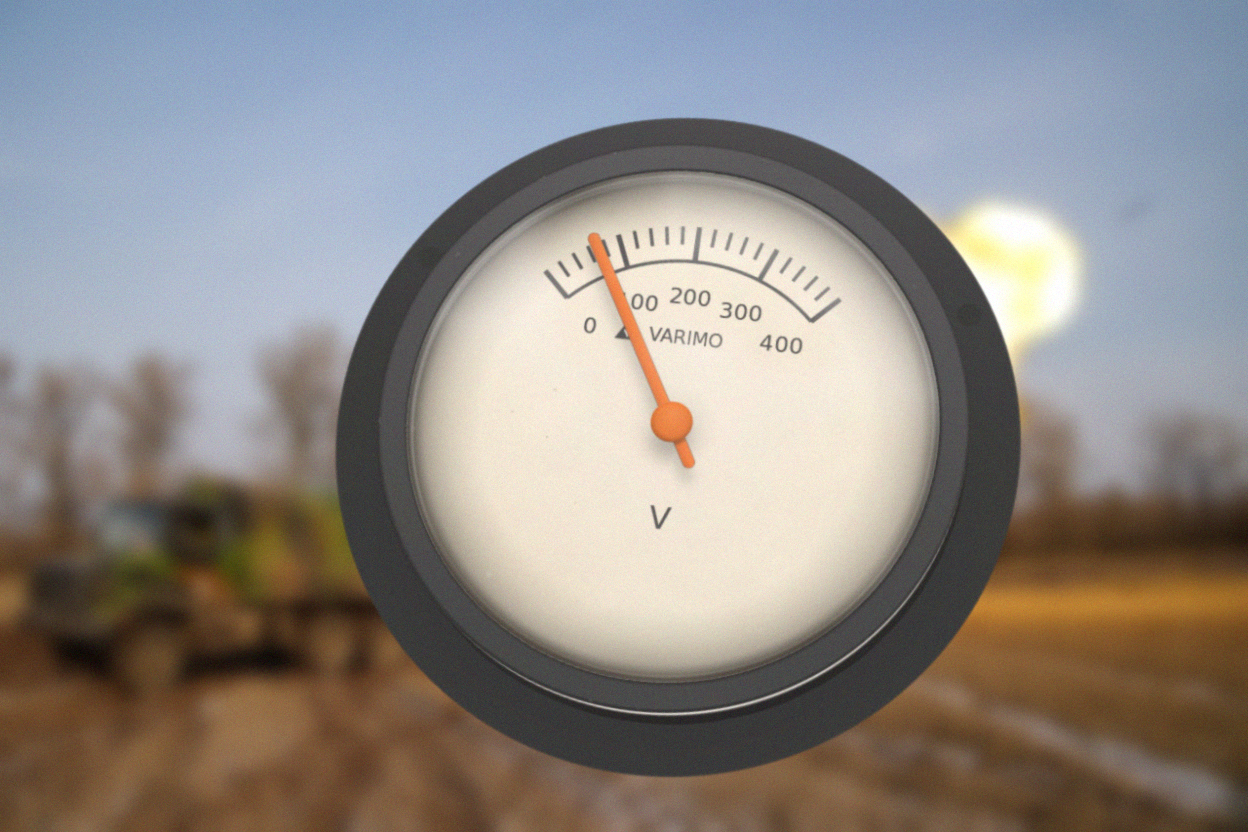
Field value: 70 V
